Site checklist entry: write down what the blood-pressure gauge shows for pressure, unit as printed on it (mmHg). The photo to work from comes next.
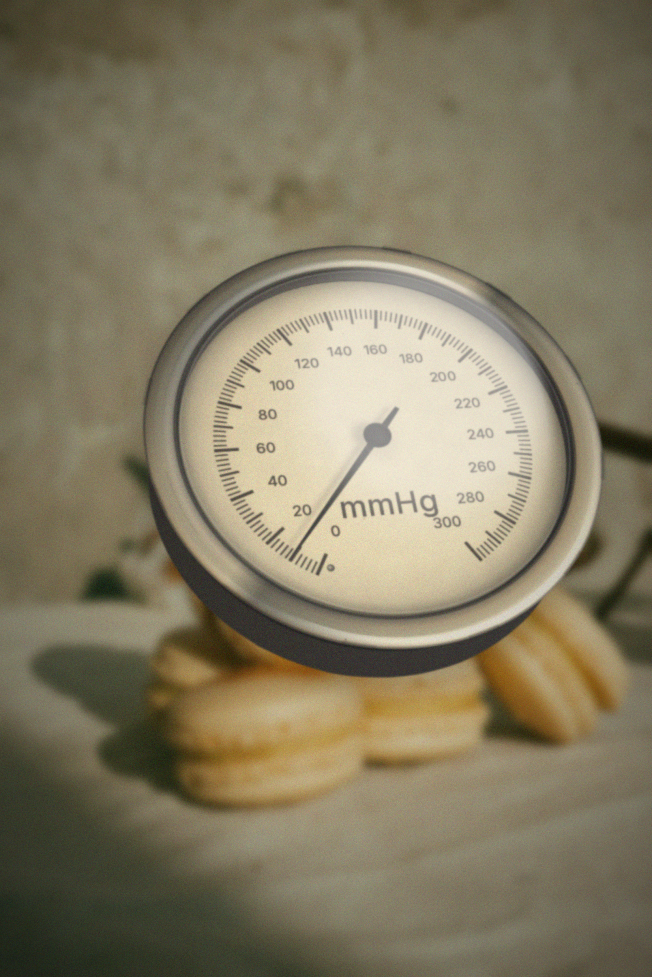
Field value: 10 mmHg
